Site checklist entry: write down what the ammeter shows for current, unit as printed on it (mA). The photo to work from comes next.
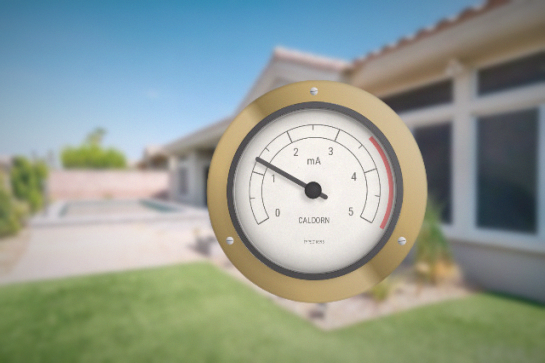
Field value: 1.25 mA
